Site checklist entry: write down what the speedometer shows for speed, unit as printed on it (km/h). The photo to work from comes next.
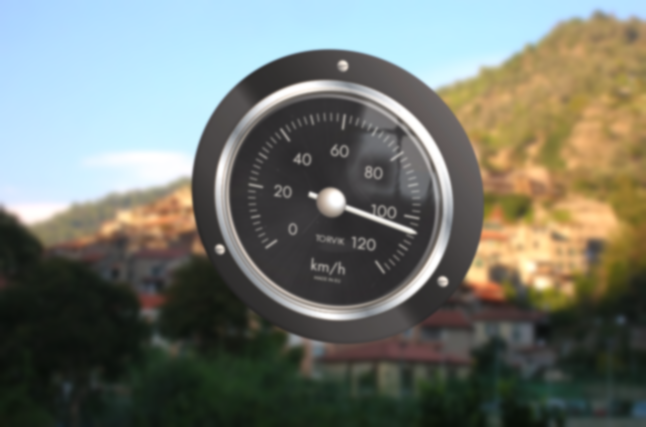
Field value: 104 km/h
